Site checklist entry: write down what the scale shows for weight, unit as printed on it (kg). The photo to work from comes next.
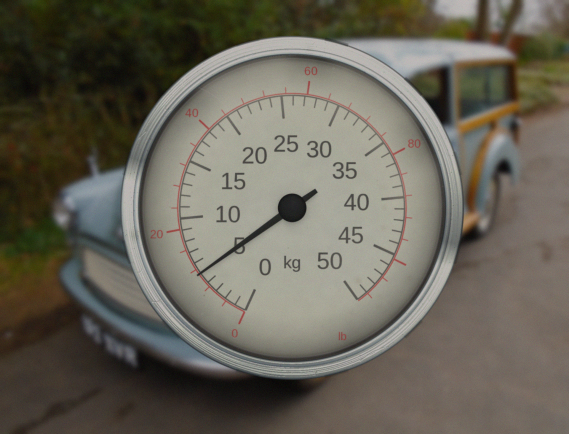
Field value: 5 kg
